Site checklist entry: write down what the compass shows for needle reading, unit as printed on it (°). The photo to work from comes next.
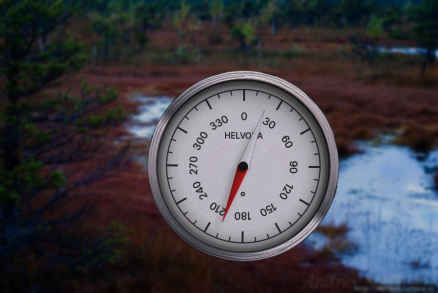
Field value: 200 °
